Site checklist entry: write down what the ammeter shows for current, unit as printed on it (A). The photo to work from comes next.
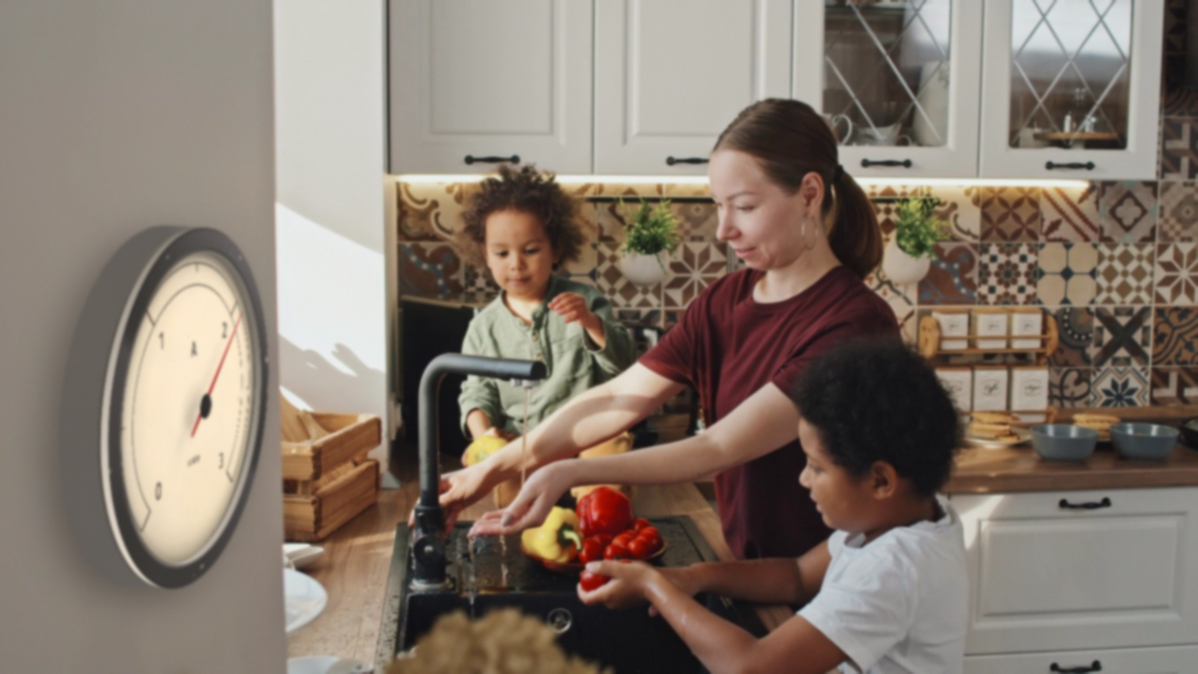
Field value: 2 A
